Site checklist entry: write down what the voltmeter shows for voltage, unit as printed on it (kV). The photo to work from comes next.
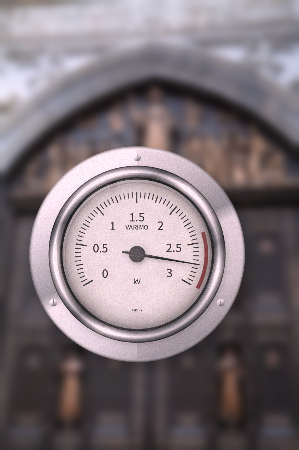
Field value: 2.75 kV
